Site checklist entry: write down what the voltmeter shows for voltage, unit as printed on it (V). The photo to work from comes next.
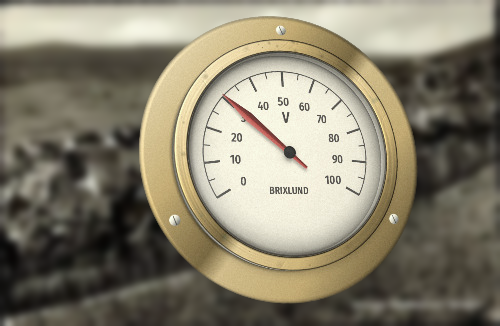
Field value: 30 V
